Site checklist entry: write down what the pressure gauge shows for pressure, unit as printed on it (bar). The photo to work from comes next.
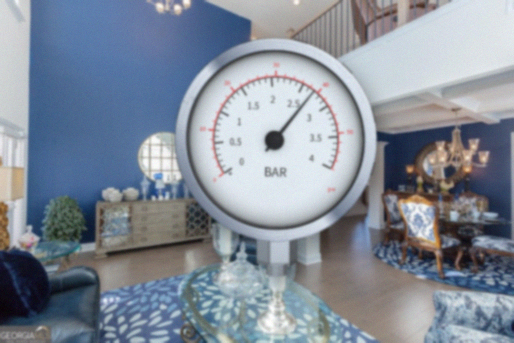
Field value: 2.7 bar
